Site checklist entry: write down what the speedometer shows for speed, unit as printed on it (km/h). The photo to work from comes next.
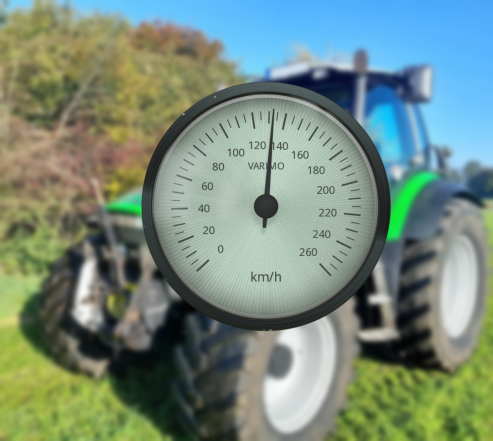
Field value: 132.5 km/h
